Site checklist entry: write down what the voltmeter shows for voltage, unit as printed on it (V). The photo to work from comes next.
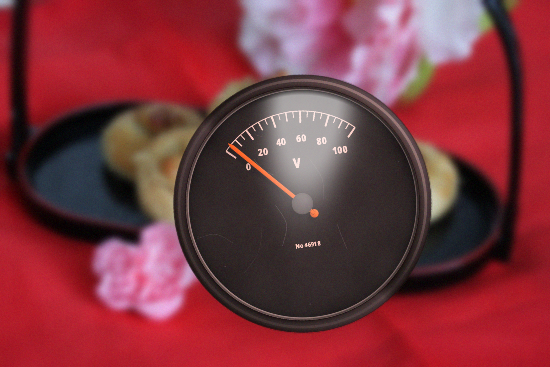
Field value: 5 V
